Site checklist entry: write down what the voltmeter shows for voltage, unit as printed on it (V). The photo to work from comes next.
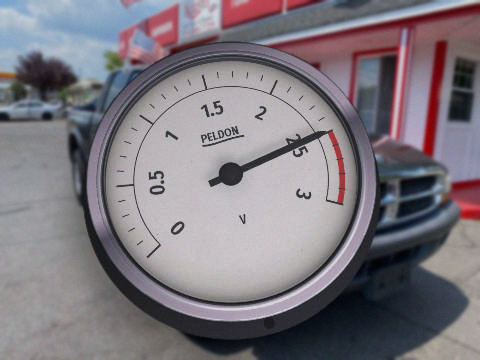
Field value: 2.5 V
